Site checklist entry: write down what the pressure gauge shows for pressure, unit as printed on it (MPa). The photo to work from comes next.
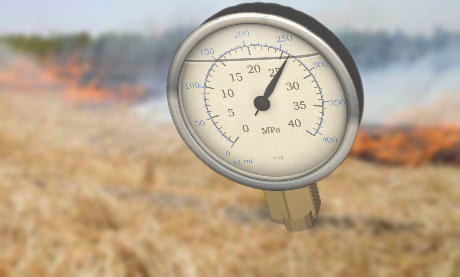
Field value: 26 MPa
